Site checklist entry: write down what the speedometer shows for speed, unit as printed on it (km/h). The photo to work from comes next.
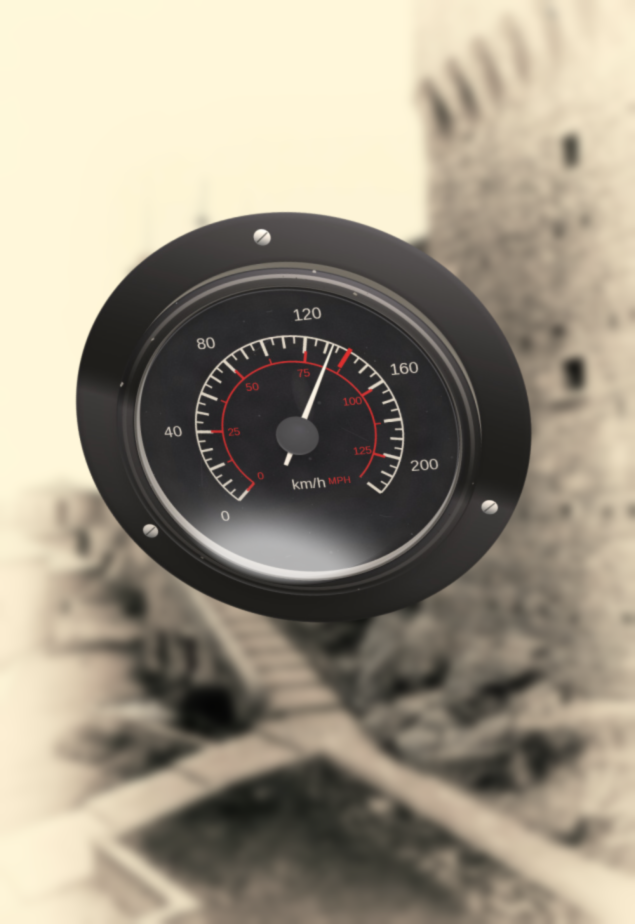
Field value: 132.5 km/h
